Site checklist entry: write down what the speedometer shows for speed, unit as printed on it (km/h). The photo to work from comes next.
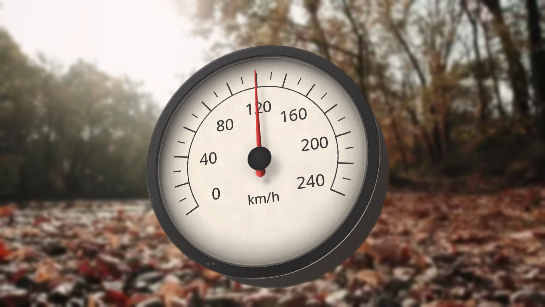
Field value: 120 km/h
